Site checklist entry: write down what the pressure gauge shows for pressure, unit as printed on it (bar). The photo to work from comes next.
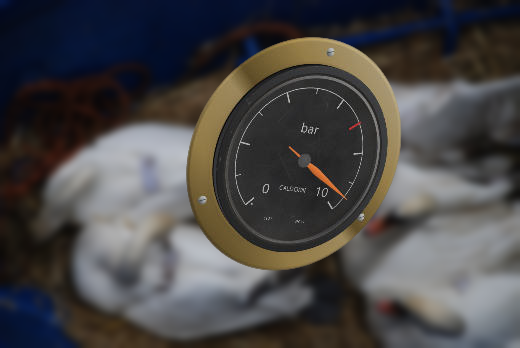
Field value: 9.5 bar
